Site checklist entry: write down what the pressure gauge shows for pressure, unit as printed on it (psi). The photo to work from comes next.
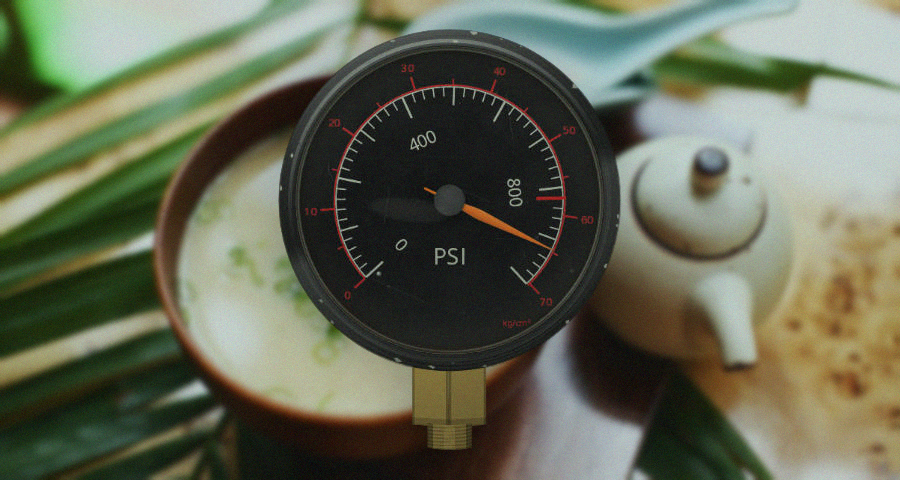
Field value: 920 psi
